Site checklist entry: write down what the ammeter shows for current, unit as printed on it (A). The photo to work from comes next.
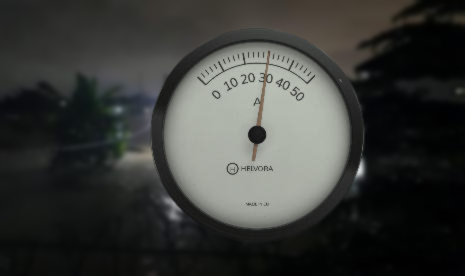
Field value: 30 A
